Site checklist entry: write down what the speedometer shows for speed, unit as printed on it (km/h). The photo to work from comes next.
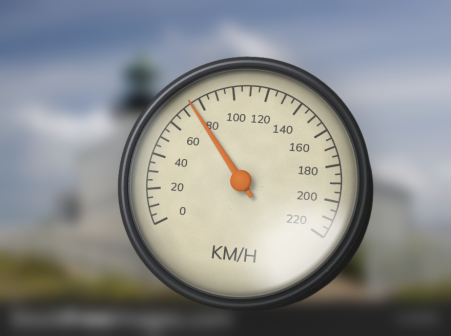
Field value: 75 km/h
